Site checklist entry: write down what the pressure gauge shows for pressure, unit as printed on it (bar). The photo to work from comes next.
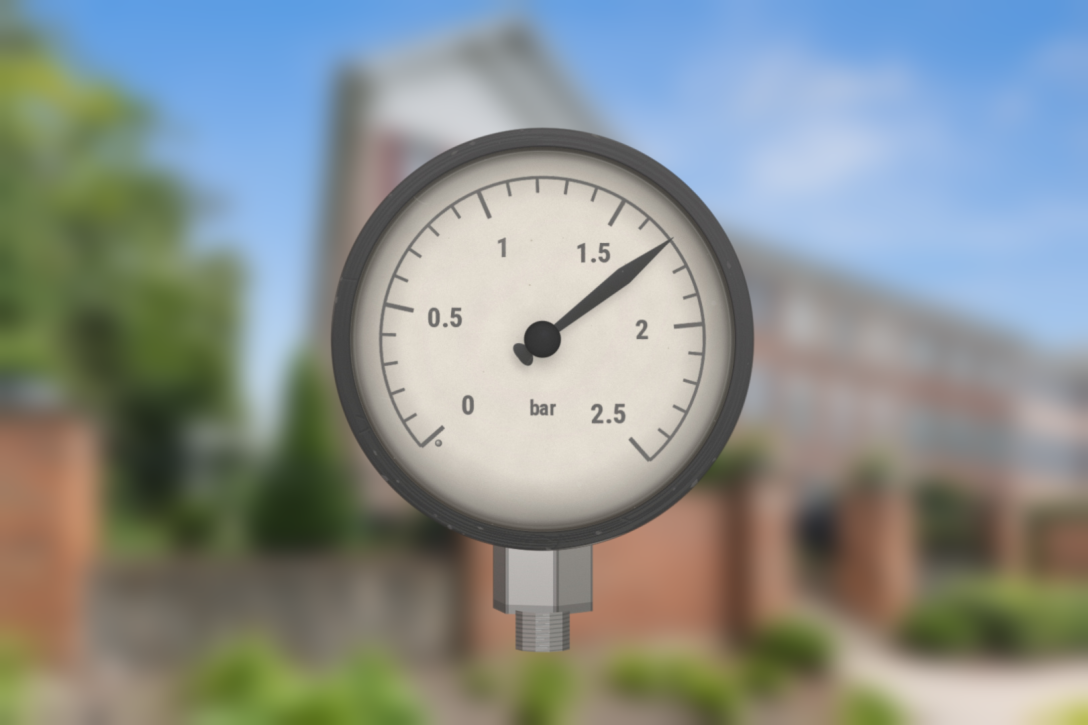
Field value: 1.7 bar
